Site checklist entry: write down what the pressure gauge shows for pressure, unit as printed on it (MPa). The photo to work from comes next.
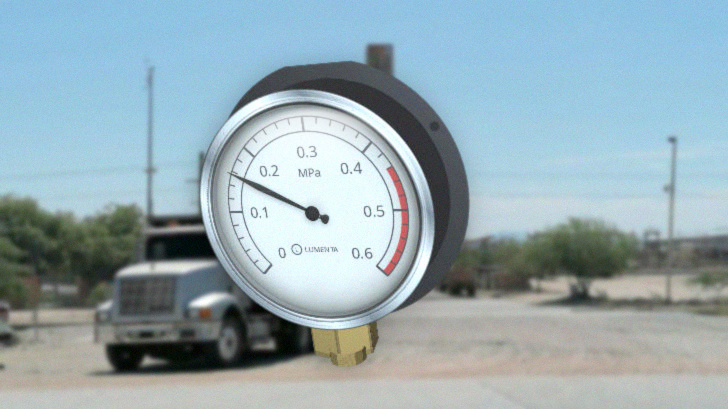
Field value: 0.16 MPa
